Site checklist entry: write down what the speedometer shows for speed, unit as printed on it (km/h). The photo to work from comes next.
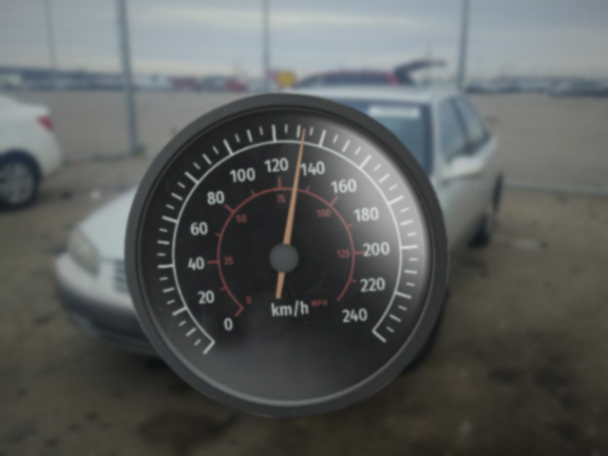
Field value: 132.5 km/h
